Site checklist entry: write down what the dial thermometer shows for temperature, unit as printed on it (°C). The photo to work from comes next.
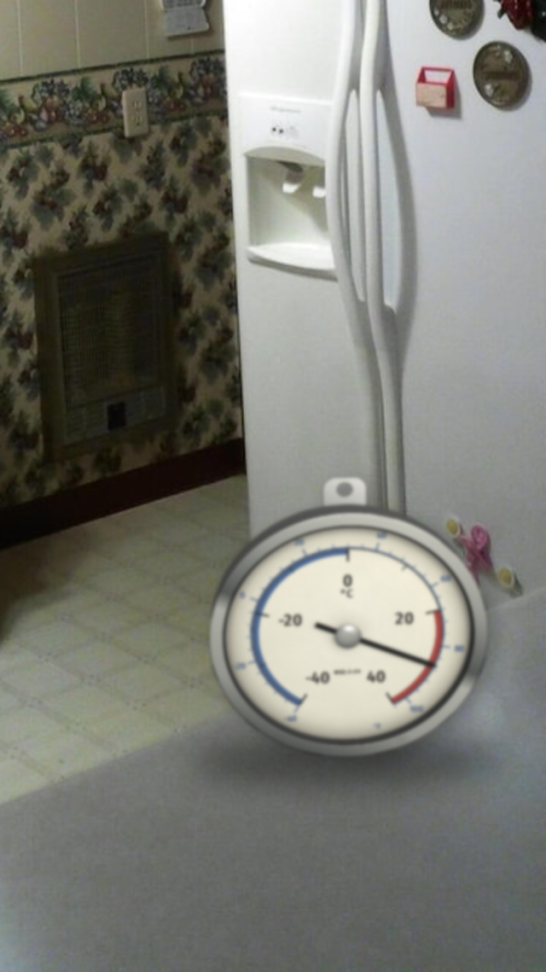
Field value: 30 °C
